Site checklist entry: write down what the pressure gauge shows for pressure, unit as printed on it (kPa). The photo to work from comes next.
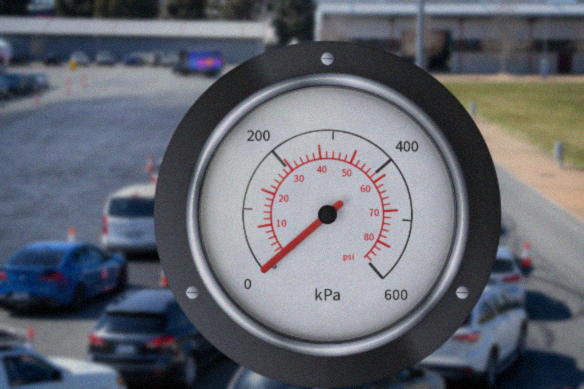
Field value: 0 kPa
